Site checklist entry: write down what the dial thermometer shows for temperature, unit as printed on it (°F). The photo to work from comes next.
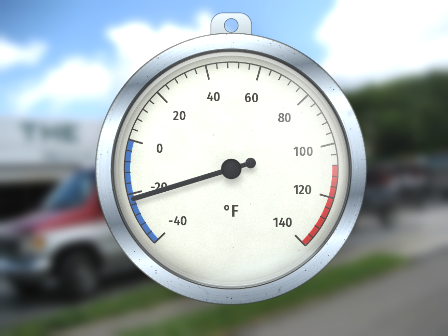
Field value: -22 °F
